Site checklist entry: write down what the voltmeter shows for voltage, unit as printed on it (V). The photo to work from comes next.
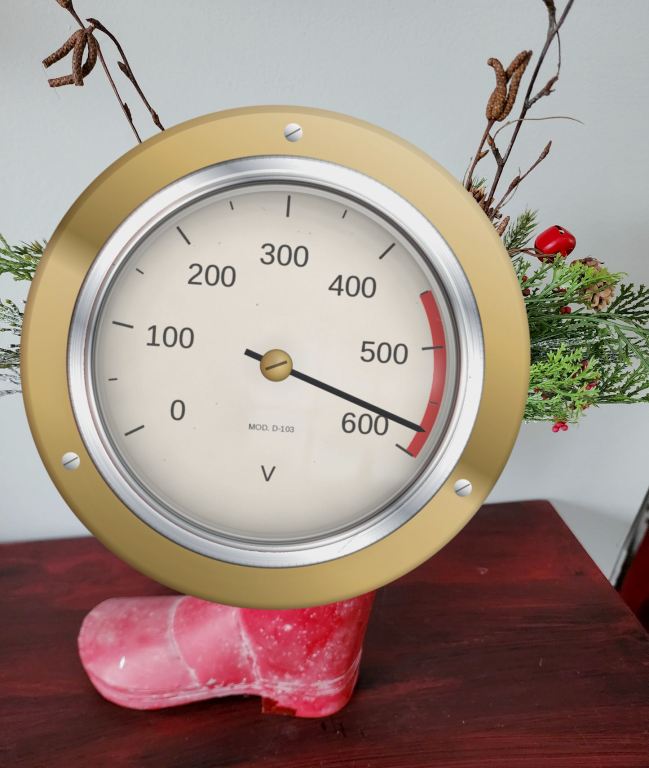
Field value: 575 V
